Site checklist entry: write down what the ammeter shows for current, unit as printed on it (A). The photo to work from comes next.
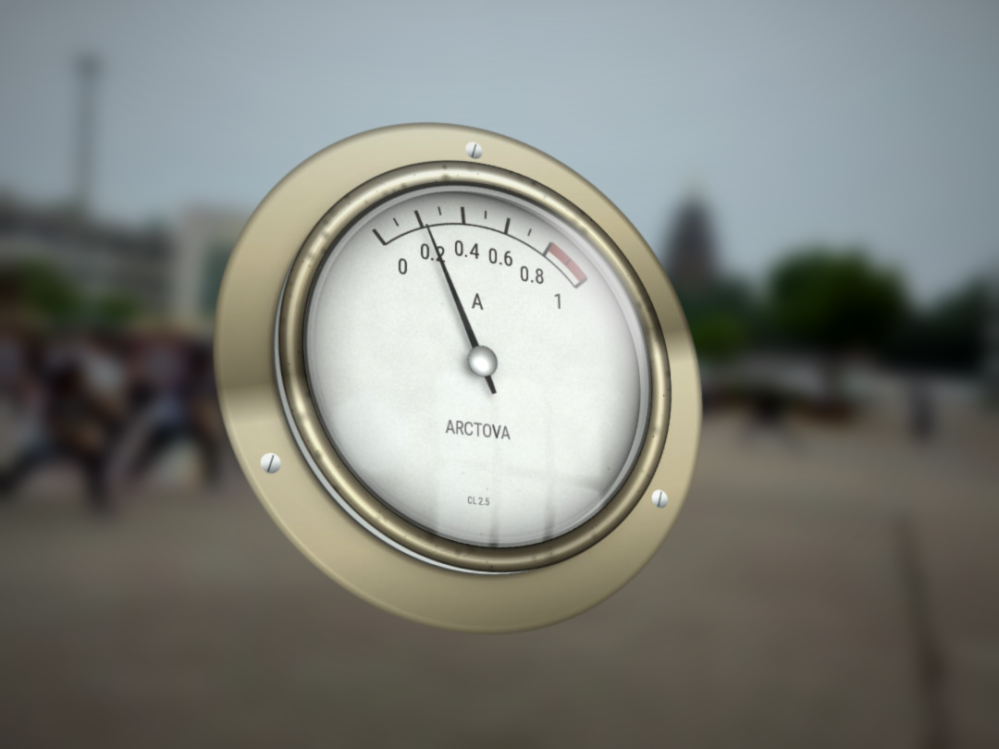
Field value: 0.2 A
